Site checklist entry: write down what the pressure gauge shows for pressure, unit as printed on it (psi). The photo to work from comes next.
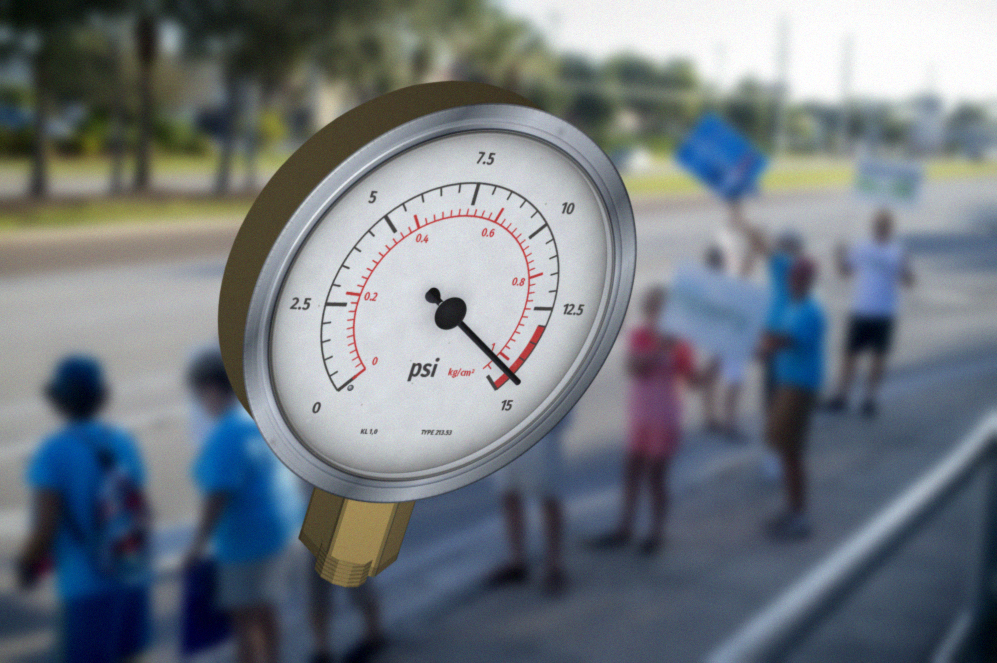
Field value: 14.5 psi
